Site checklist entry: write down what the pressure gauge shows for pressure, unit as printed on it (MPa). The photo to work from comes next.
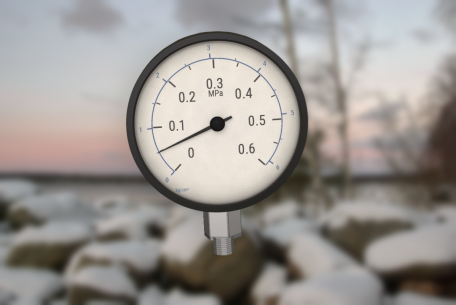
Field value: 0.05 MPa
